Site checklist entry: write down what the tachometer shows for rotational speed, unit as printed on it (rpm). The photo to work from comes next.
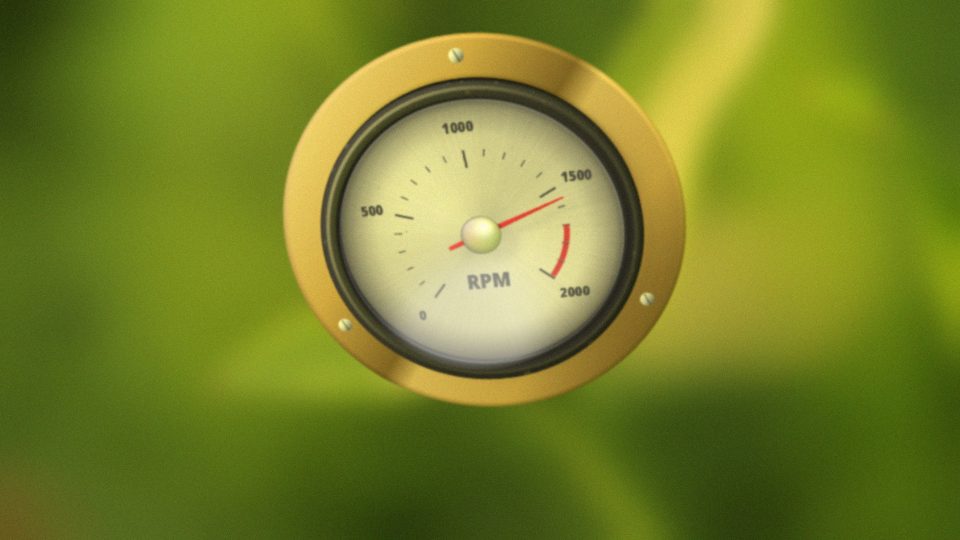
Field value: 1550 rpm
